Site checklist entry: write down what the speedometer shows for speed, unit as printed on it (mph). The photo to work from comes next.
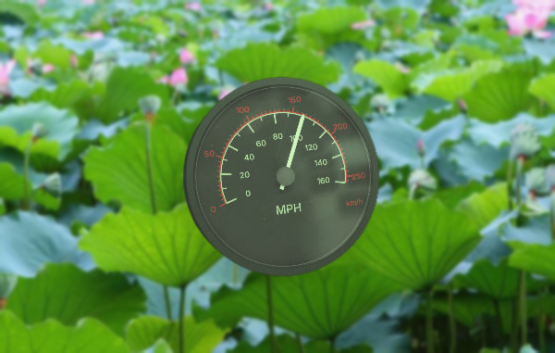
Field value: 100 mph
